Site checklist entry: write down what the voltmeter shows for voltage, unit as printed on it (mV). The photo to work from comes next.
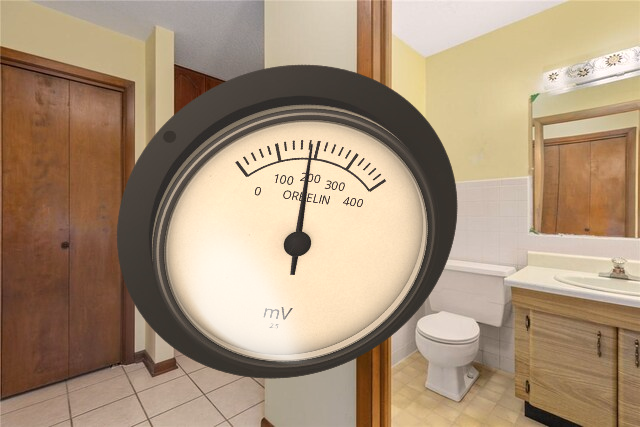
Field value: 180 mV
